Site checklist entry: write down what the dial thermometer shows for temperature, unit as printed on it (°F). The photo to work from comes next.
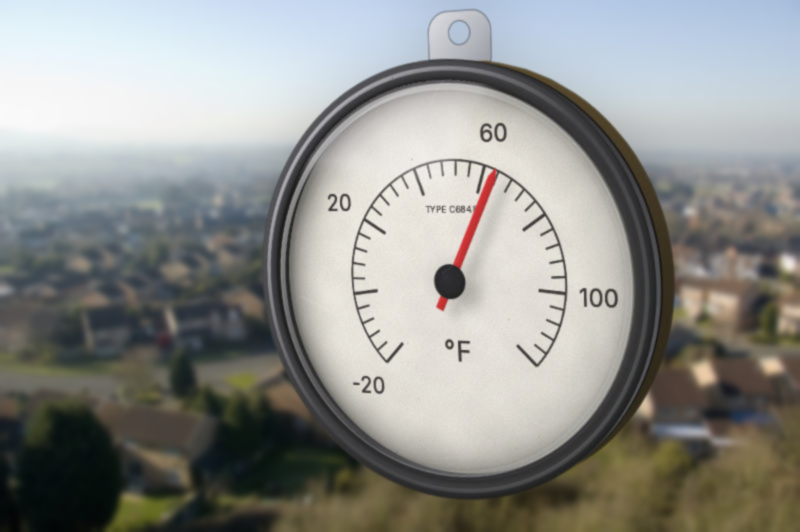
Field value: 64 °F
